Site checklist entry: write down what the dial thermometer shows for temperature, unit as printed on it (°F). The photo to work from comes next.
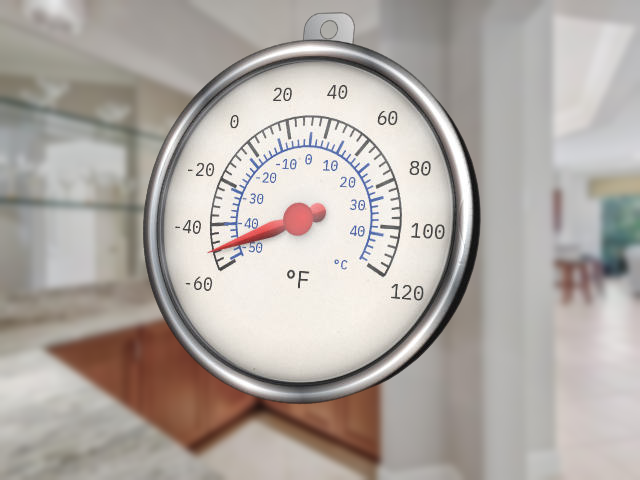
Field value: -52 °F
